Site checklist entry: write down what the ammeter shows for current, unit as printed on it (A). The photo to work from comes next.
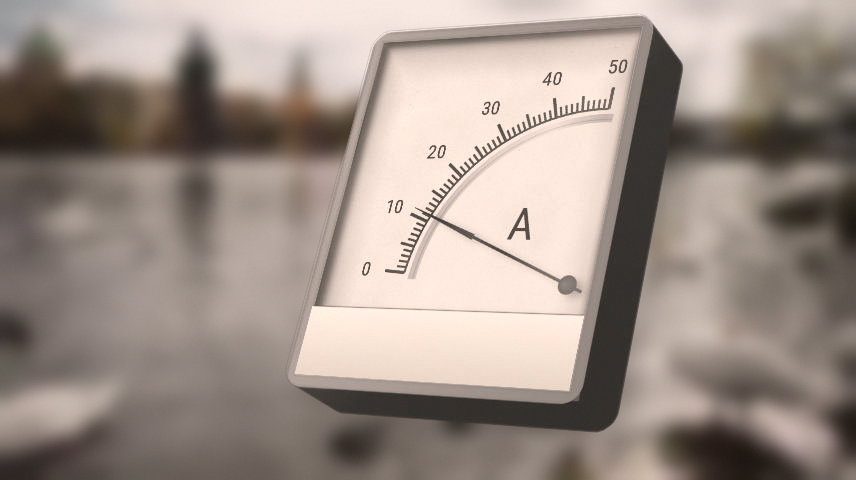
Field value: 11 A
